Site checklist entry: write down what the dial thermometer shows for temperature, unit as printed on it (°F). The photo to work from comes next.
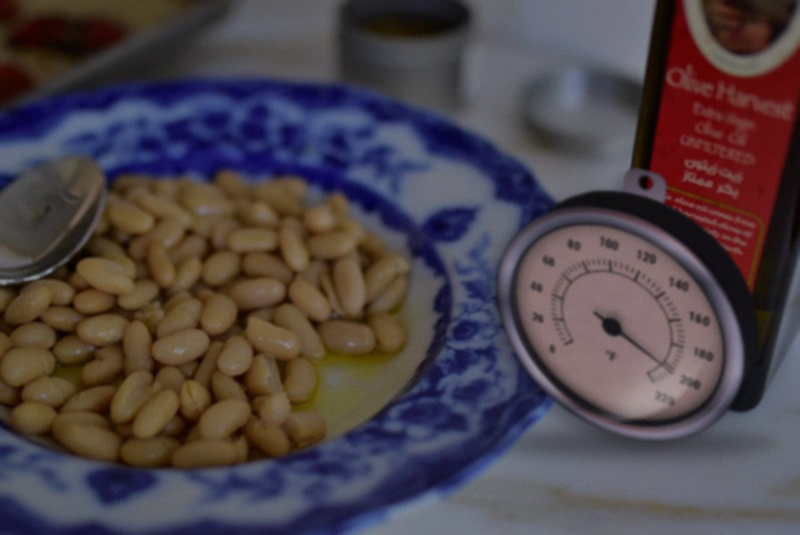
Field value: 200 °F
